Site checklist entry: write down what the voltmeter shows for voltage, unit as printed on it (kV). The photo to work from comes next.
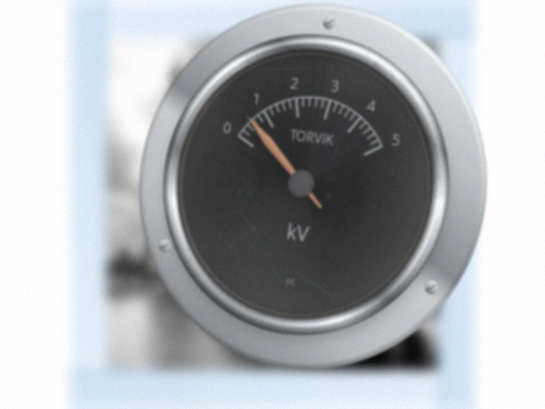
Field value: 0.6 kV
